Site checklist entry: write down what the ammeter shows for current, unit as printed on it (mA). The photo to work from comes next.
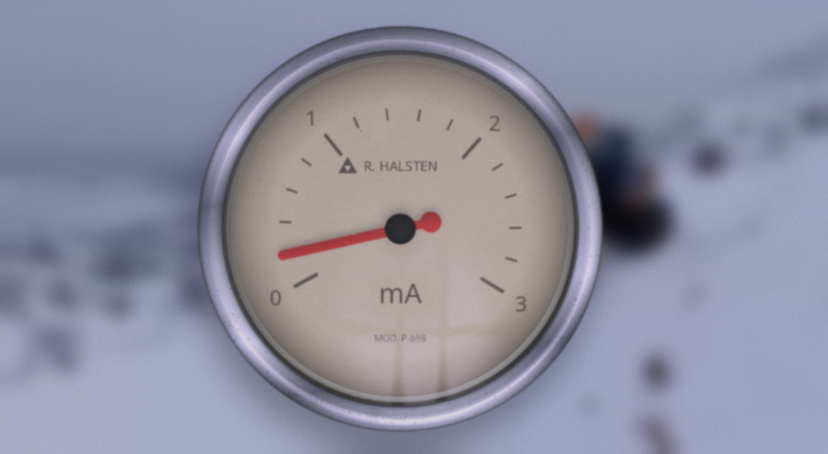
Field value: 0.2 mA
